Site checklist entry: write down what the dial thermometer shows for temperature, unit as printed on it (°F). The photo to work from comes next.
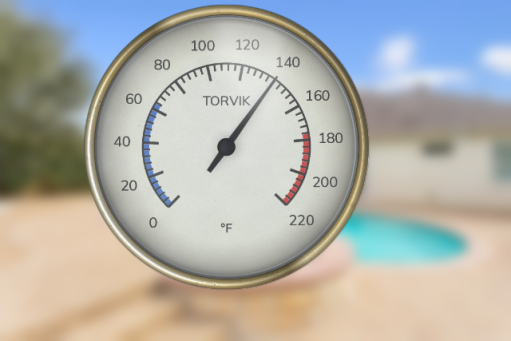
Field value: 140 °F
